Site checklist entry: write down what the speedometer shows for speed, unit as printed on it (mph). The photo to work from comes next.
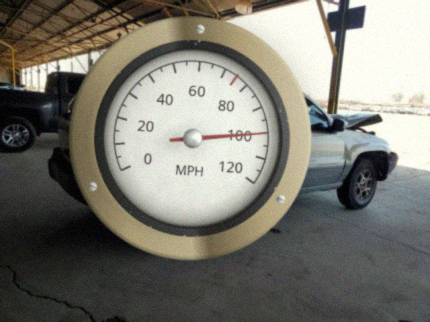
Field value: 100 mph
